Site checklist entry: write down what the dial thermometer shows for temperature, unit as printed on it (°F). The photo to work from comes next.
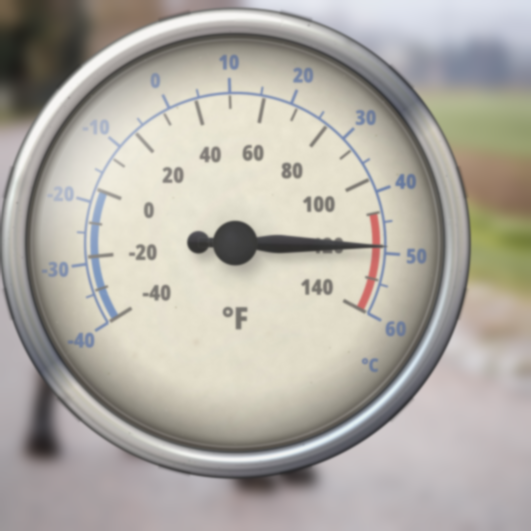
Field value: 120 °F
